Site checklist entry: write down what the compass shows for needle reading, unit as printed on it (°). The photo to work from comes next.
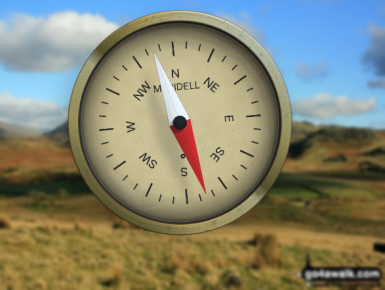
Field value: 165 °
